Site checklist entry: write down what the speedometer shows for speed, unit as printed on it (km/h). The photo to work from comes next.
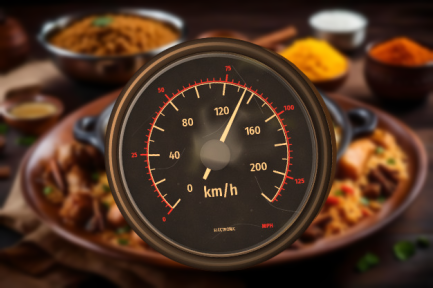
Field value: 135 km/h
